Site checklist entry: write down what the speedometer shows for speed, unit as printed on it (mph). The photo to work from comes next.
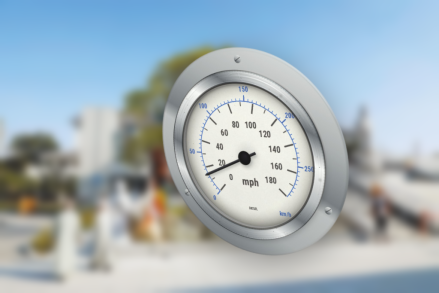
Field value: 15 mph
